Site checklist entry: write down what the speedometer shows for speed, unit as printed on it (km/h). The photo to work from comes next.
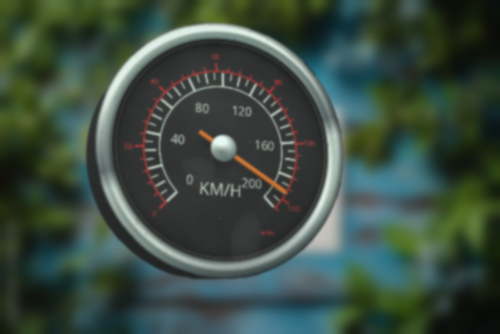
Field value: 190 km/h
